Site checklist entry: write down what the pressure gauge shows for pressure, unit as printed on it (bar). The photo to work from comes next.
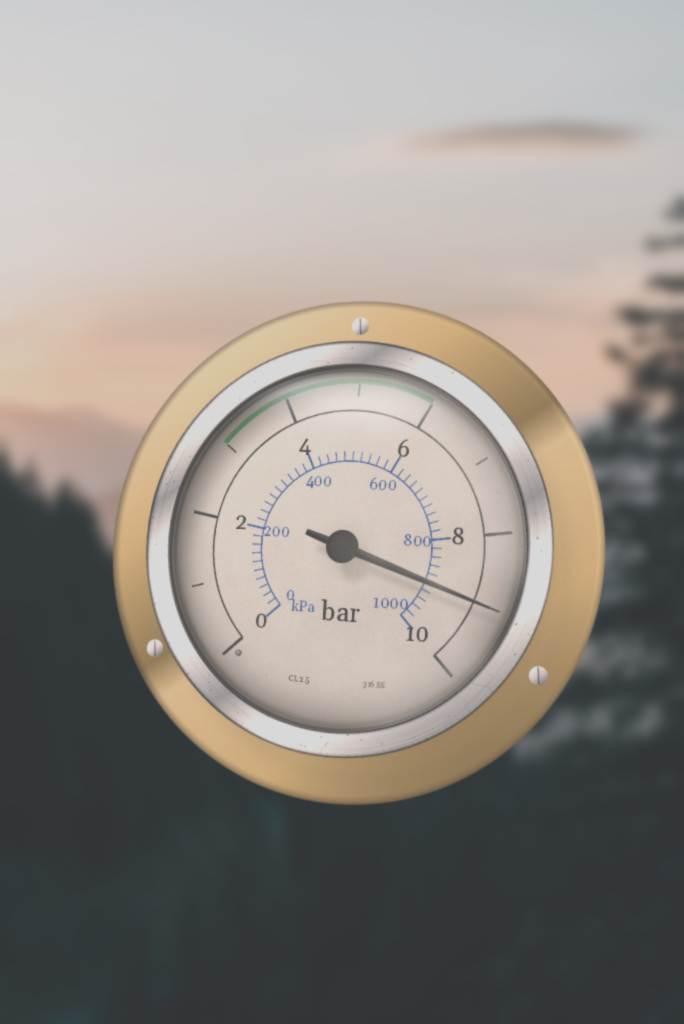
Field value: 9 bar
